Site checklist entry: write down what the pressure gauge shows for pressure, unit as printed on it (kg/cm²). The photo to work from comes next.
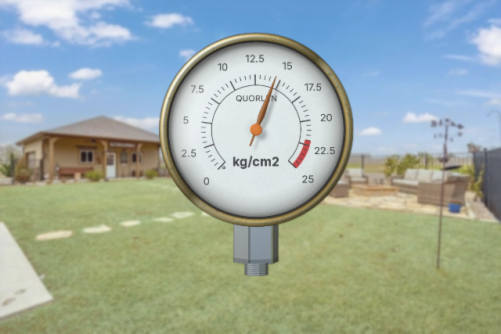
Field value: 14.5 kg/cm²
